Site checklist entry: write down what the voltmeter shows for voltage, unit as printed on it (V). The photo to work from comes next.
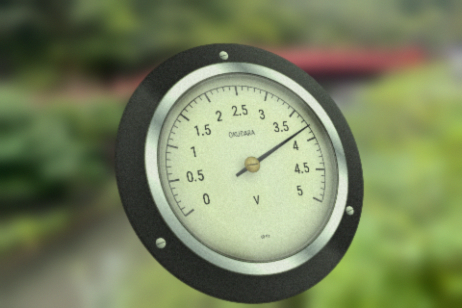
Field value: 3.8 V
